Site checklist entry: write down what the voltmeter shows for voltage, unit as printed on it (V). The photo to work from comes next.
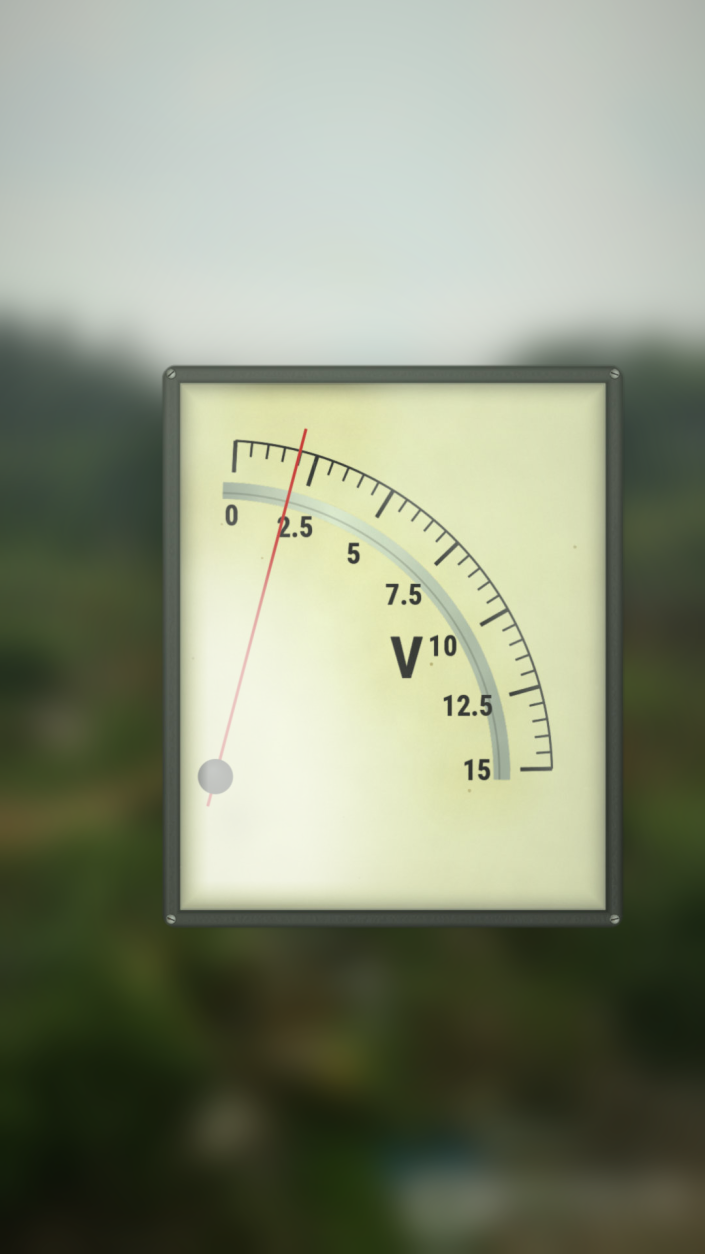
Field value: 2 V
